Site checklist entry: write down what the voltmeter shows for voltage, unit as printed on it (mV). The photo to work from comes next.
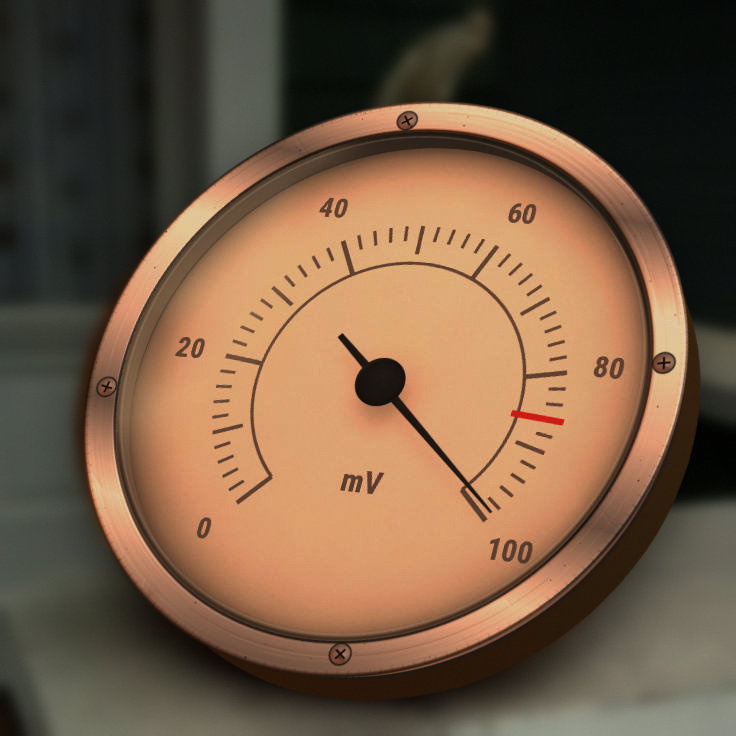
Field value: 99 mV
